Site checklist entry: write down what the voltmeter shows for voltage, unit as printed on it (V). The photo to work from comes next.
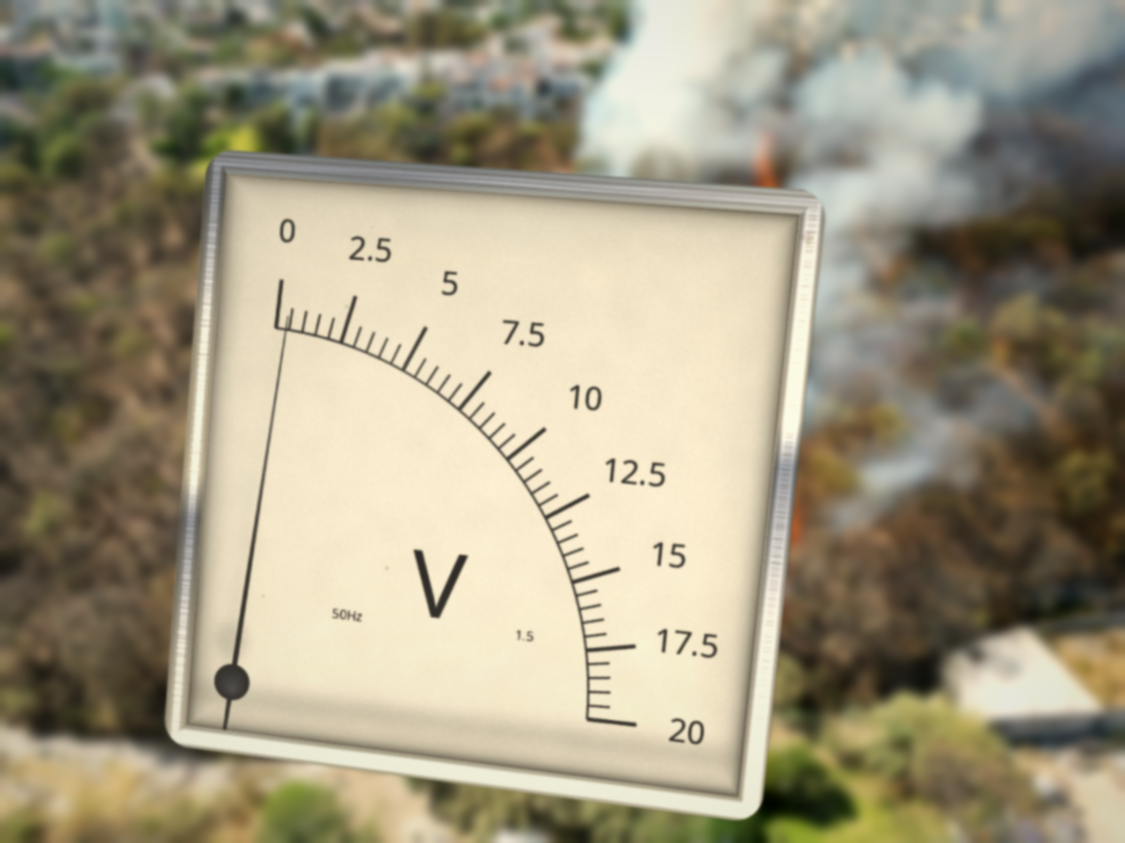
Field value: 0.5 V
